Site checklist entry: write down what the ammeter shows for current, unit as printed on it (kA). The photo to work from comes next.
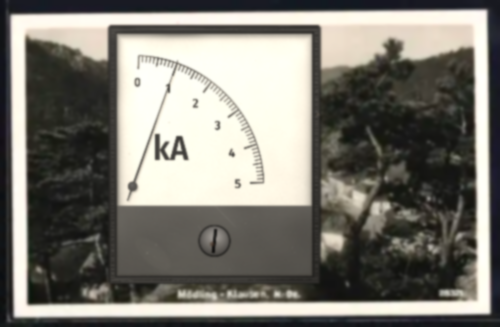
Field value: 1 kA
